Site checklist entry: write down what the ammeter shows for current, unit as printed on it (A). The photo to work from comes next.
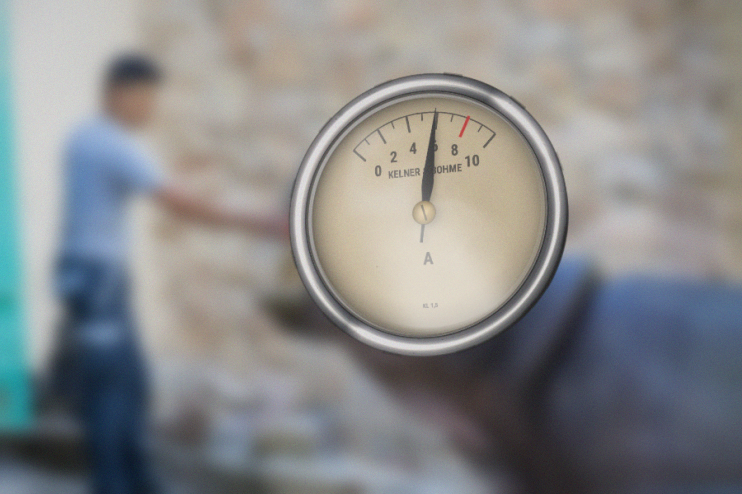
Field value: 6 A
